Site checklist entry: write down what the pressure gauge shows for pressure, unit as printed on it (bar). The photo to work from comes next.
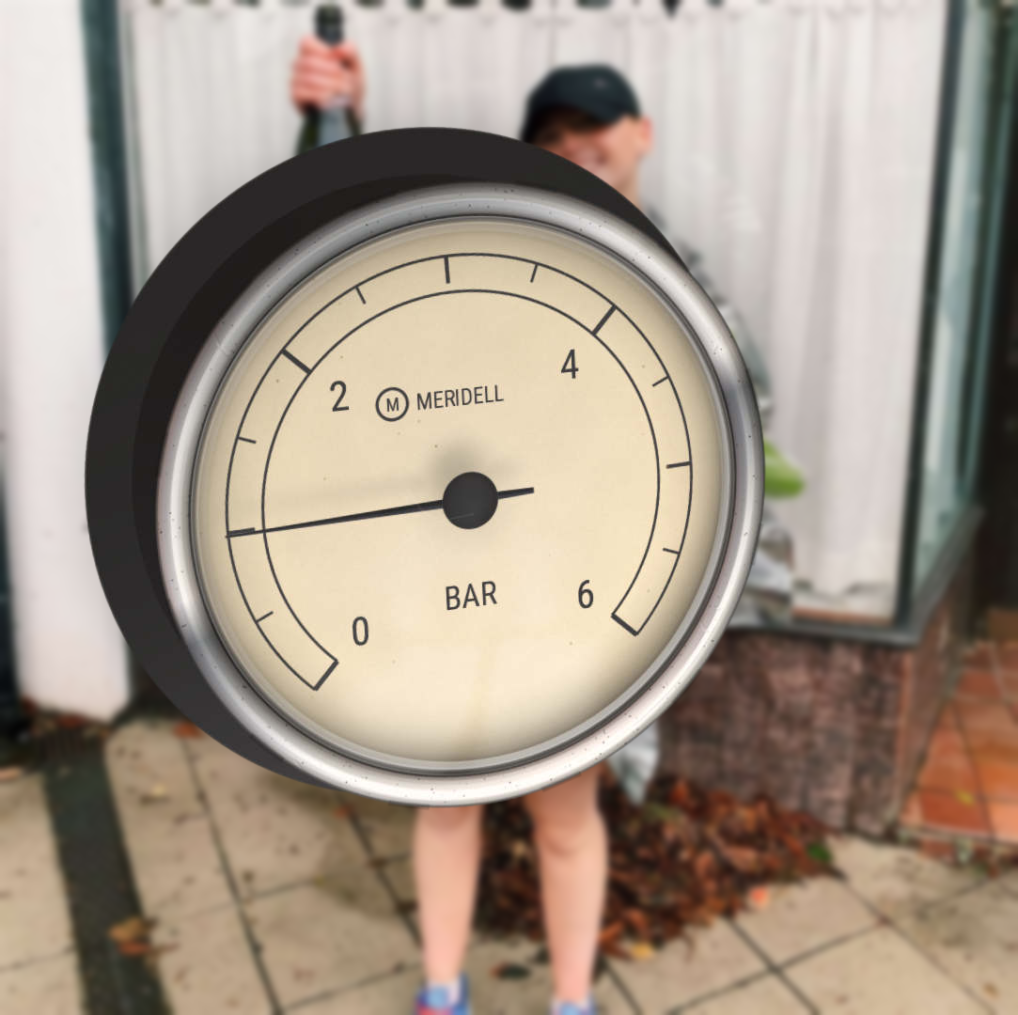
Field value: 1 bar
